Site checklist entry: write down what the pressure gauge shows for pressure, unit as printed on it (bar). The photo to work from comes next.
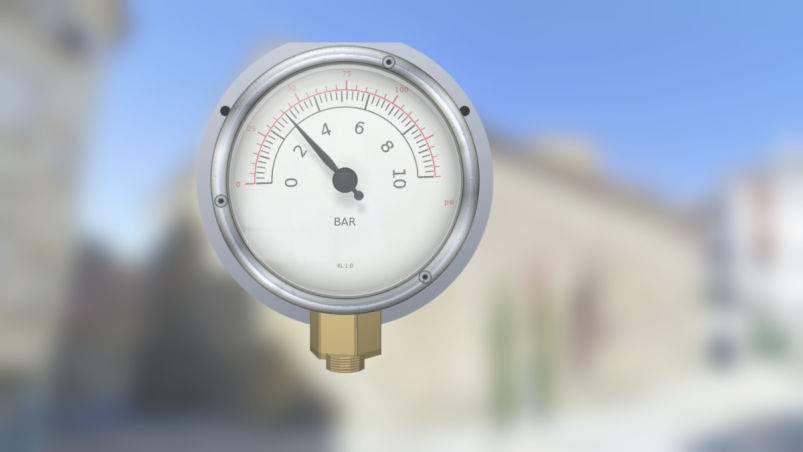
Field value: 2.8 bar
